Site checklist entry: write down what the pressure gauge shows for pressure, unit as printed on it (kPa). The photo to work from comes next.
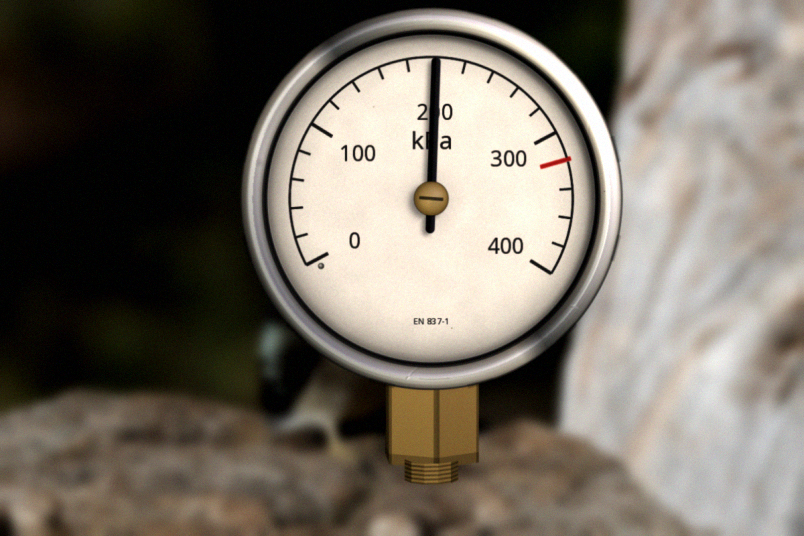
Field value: 200 kPa
